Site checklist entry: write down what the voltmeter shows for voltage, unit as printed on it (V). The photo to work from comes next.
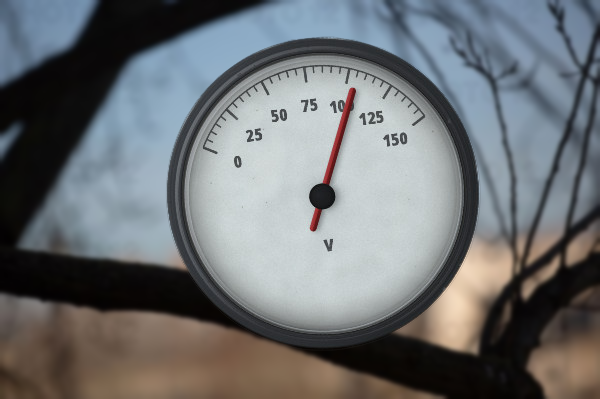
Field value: 105 V
